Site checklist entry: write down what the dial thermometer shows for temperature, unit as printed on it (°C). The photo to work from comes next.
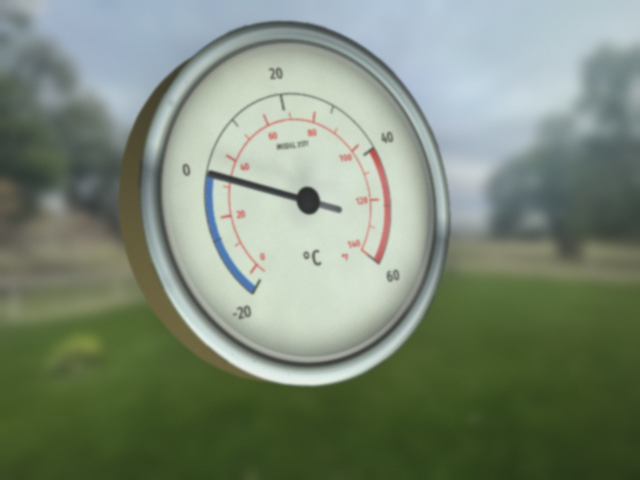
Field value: 0 °C
